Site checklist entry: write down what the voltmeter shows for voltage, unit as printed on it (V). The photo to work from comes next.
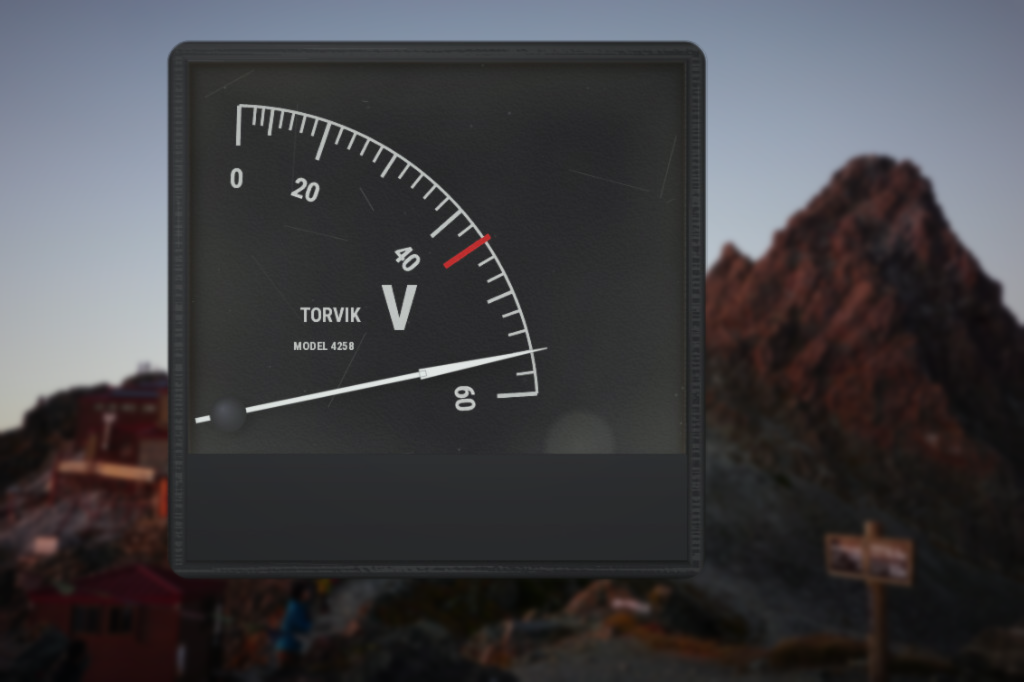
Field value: 56 V
